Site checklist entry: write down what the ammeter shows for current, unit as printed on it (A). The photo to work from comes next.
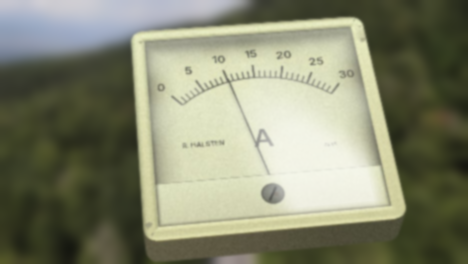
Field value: 10 A
